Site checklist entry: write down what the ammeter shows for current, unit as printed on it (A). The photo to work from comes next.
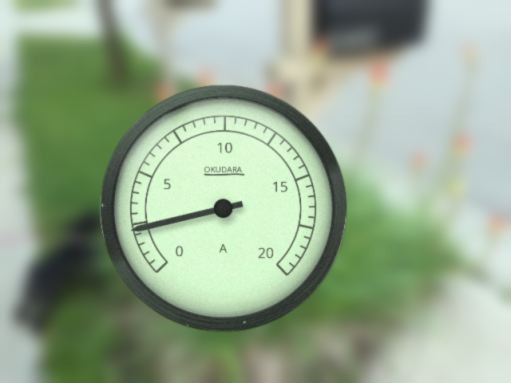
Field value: 2.25 A
